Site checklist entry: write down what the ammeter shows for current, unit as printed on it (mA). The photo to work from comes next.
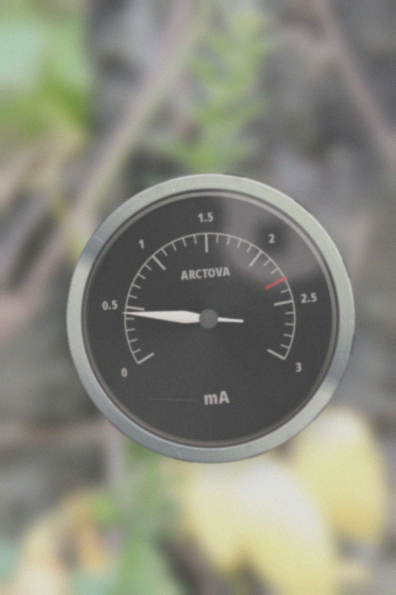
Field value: 0.45 mA
